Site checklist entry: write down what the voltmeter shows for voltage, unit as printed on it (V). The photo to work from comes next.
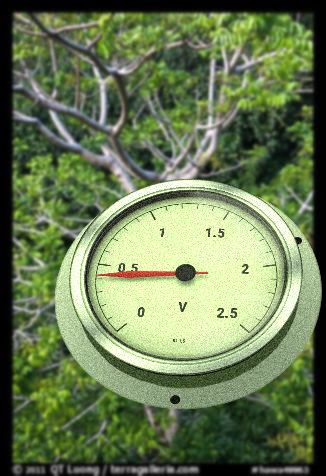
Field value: 0.4 V
